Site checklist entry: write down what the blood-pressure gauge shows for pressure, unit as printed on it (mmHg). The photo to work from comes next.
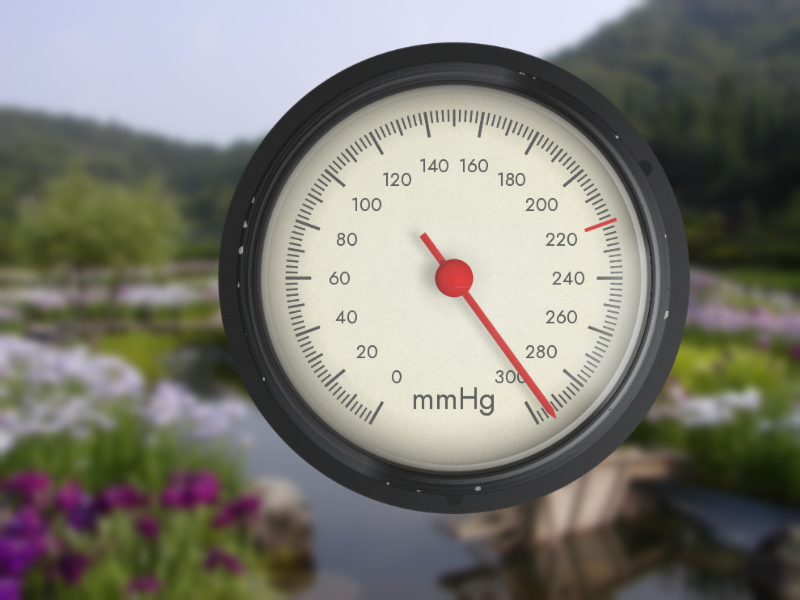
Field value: 294 mmHg
